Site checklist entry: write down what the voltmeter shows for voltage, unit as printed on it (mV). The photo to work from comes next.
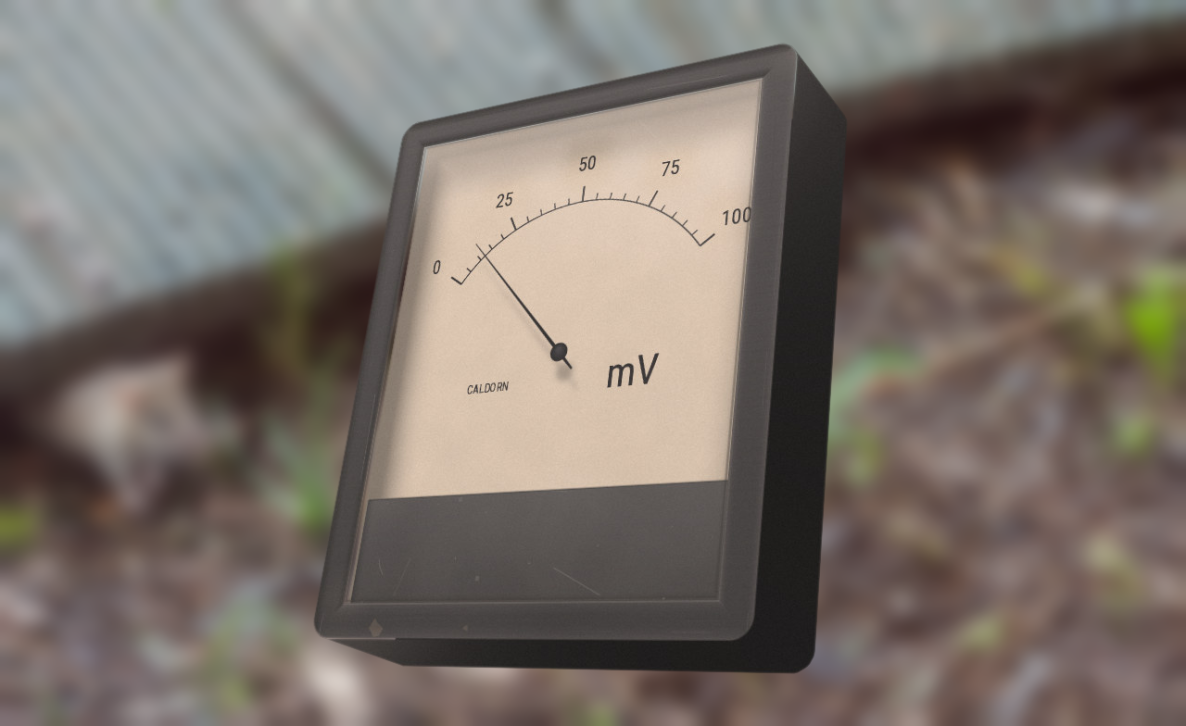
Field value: 12.5 mV
